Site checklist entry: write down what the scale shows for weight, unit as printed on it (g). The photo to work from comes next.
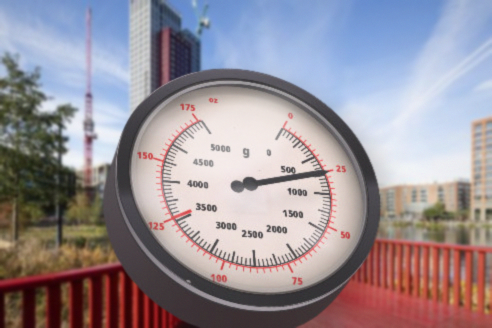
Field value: 750 g
